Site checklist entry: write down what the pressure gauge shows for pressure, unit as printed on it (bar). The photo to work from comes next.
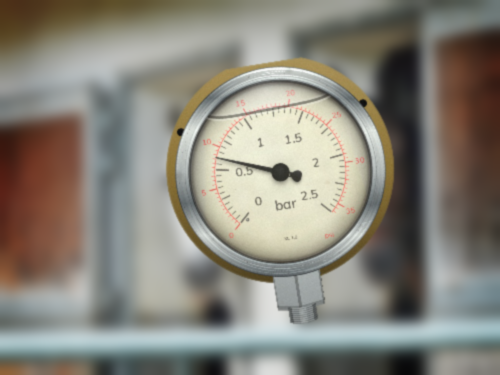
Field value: 0.6 bar
